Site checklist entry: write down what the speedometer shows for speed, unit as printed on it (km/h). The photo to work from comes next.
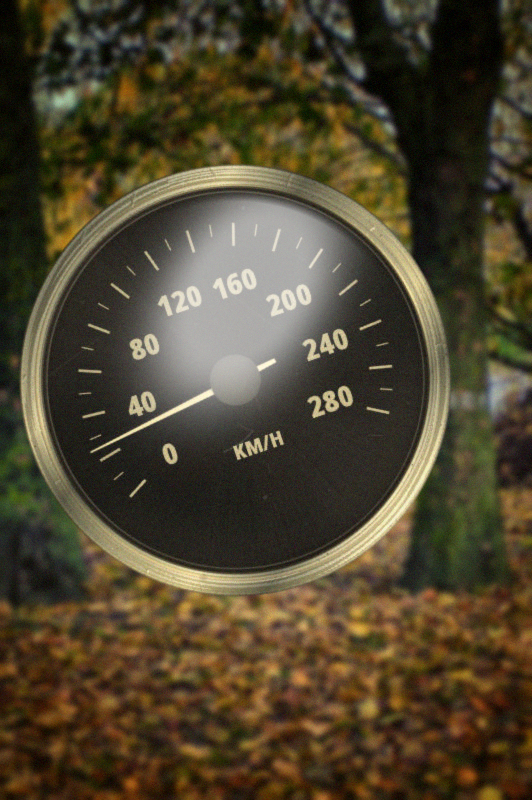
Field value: 25 km/h
